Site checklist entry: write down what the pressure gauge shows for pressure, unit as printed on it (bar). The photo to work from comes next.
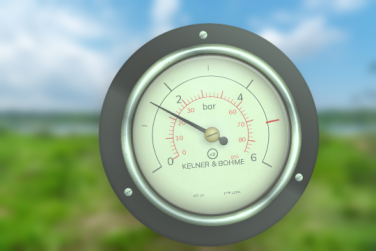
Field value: 1.5 bar
